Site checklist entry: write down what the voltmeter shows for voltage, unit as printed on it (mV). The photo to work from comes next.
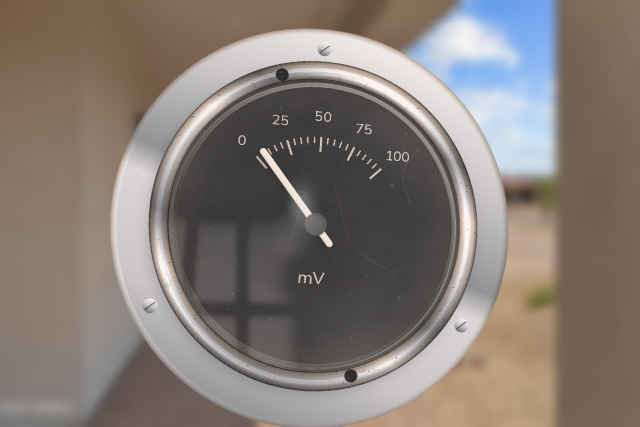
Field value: 5 mV
